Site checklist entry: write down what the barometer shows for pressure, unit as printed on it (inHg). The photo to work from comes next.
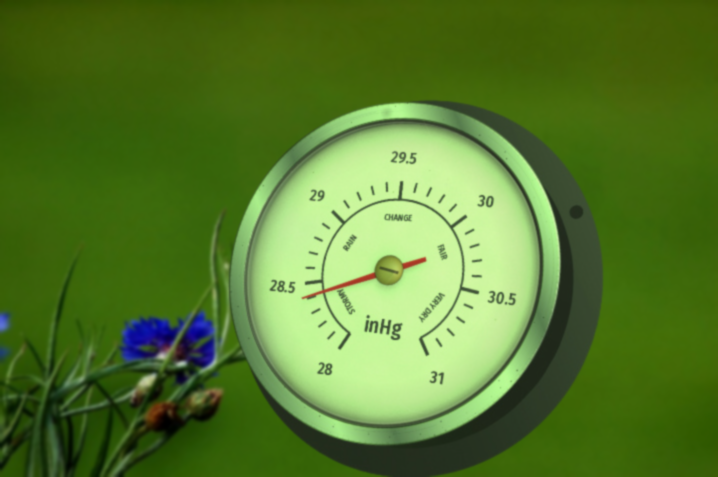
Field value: 28.4 inHg
